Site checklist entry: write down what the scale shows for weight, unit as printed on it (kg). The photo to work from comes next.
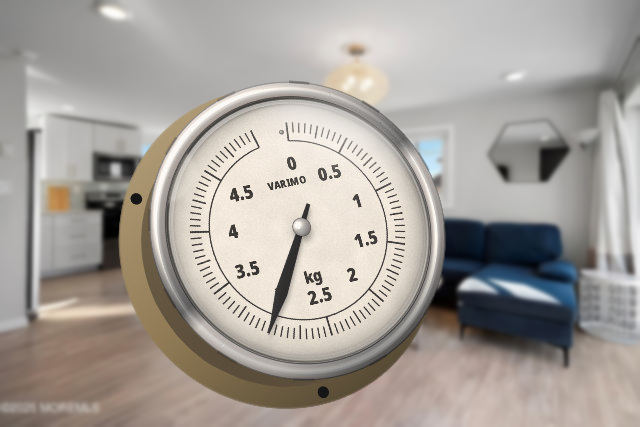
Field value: 3 kg
